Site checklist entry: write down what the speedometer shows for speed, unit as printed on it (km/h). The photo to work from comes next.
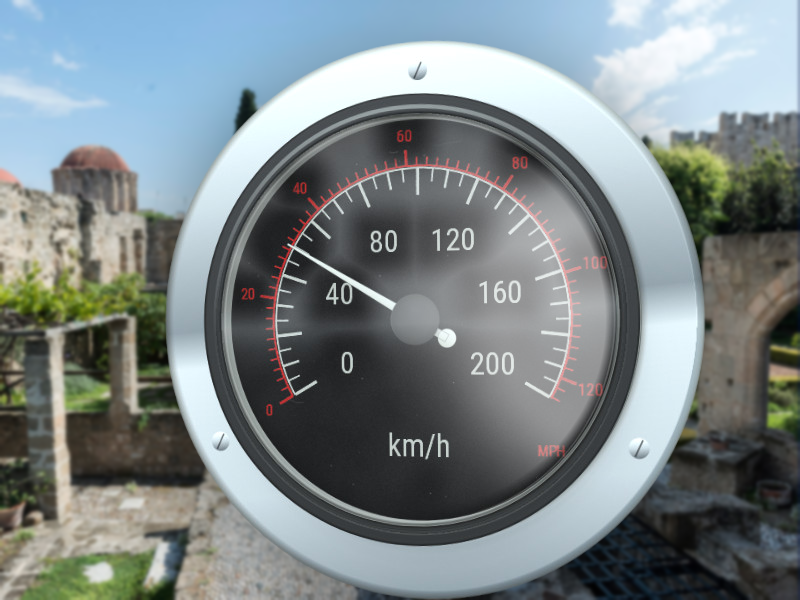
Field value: 50 km/h
